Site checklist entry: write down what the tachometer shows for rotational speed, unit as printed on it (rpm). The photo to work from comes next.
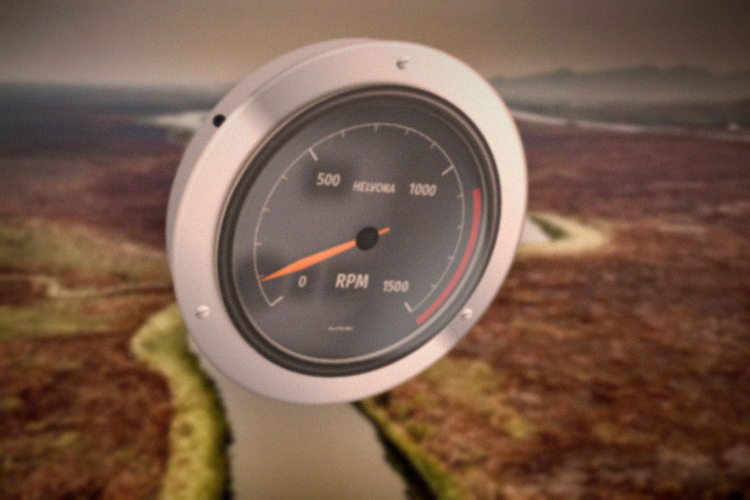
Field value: 100 rpm
